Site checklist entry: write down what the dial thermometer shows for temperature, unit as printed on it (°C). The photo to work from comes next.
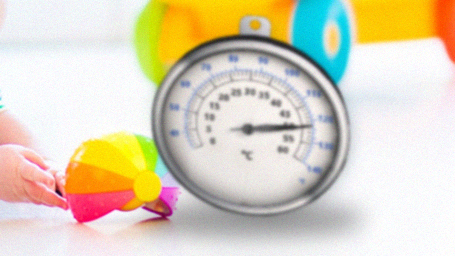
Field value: 50 °C
